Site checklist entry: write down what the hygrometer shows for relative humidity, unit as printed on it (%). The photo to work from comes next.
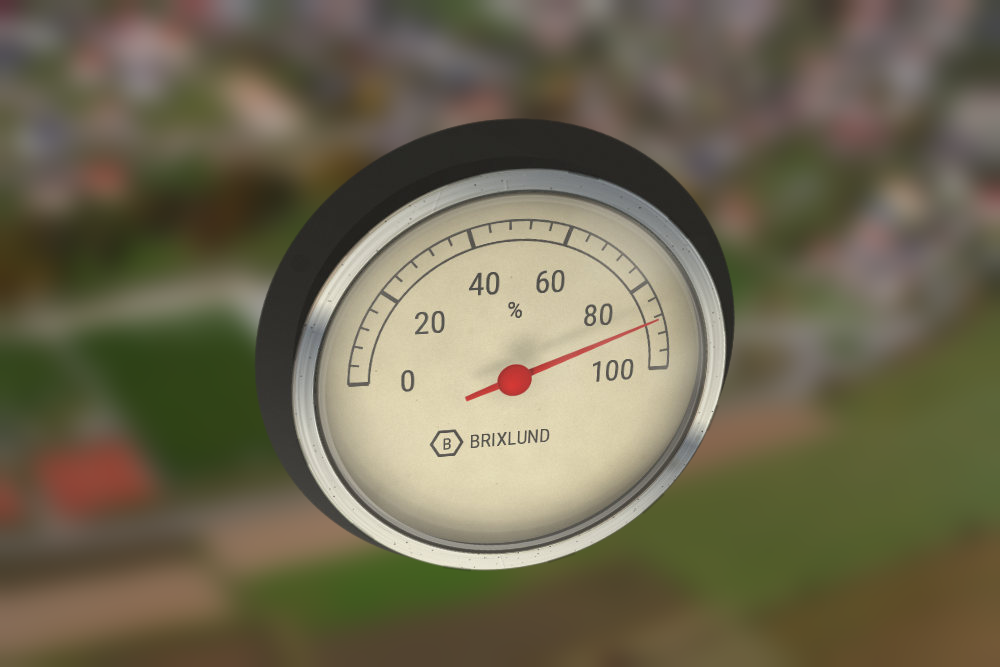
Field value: 88 %
